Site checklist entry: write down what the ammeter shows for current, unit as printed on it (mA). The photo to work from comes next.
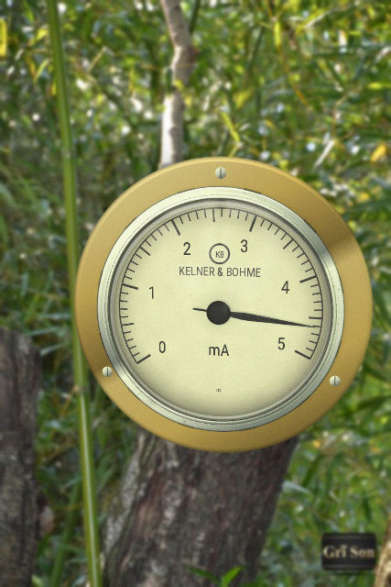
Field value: 4.6 mA
